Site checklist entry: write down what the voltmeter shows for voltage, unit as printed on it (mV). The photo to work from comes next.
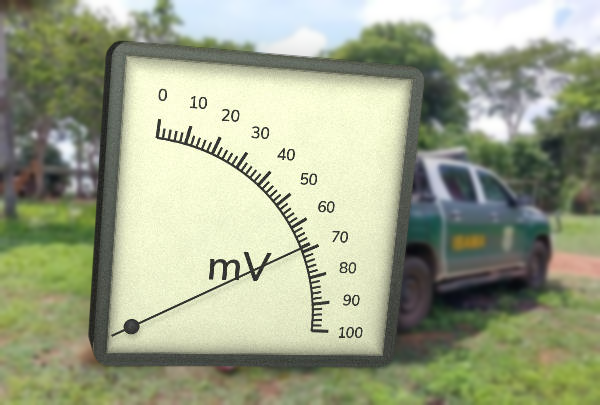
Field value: 68 mV
